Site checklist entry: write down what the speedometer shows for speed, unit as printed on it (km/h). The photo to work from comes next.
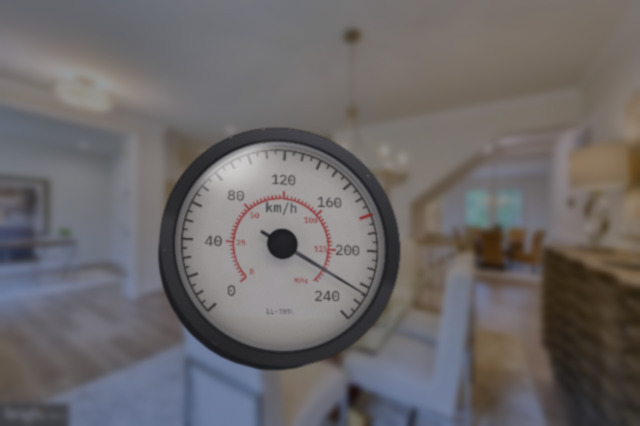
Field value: 225 km/h
